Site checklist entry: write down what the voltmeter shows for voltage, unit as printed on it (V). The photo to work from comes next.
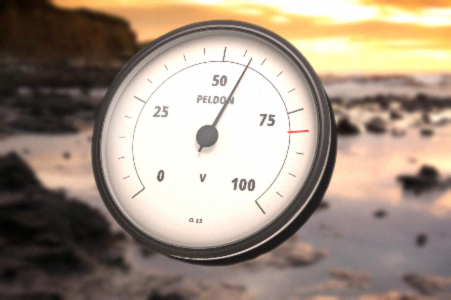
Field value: 57.5 V
